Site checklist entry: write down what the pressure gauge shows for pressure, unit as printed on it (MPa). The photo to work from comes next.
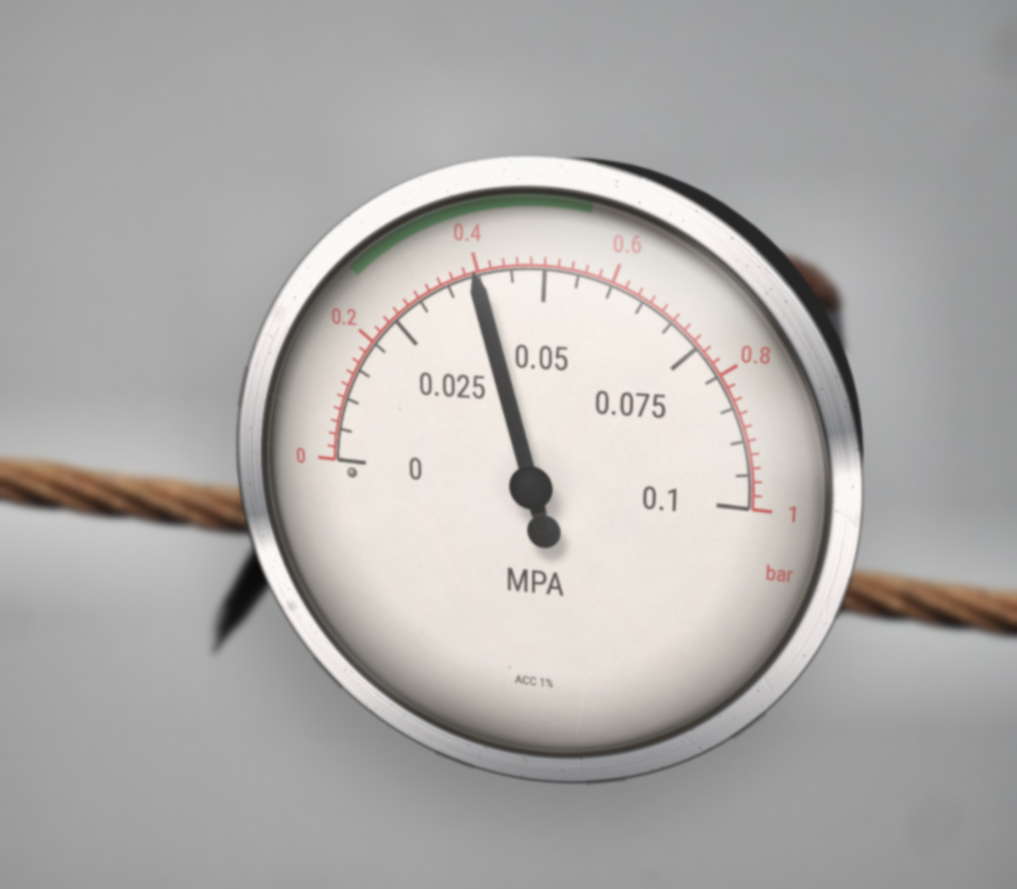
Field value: 0.04 MPa
